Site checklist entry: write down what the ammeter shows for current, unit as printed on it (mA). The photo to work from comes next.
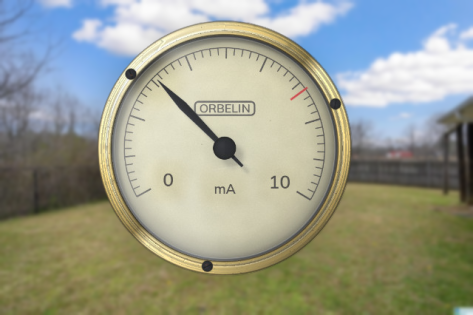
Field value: 3.1 mA
